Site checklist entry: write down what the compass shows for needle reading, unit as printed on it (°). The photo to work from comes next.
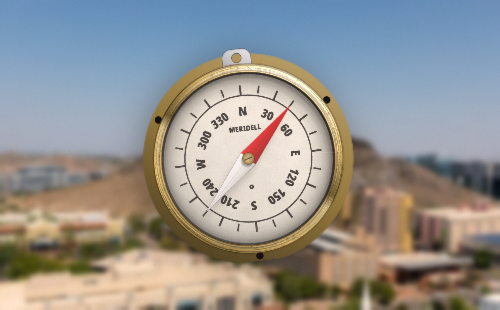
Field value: 45 °
